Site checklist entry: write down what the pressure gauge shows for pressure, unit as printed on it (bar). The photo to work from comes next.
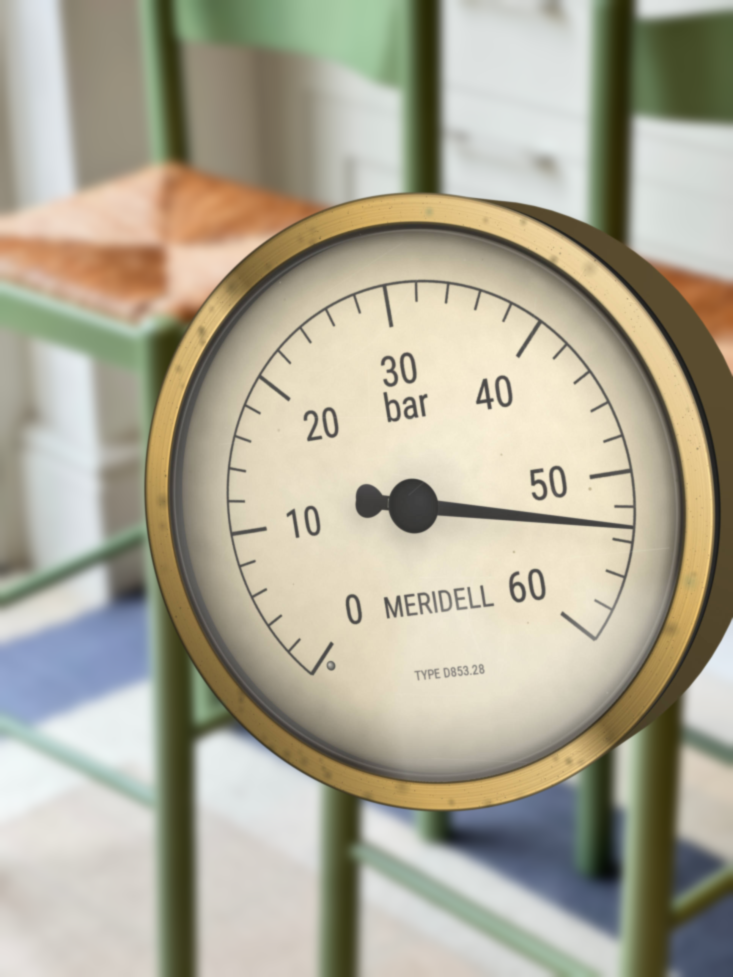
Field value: 53 bar
